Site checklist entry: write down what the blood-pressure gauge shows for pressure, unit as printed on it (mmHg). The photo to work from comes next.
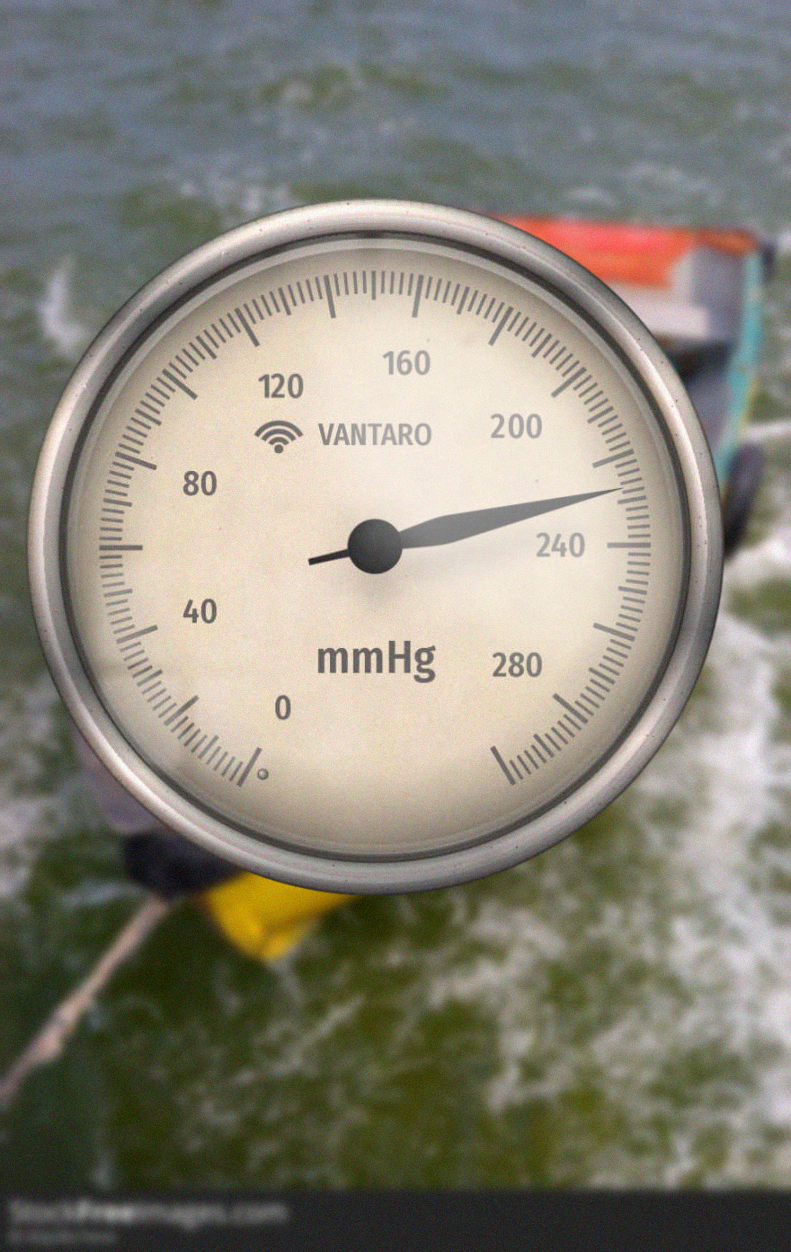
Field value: 227 mmHg
